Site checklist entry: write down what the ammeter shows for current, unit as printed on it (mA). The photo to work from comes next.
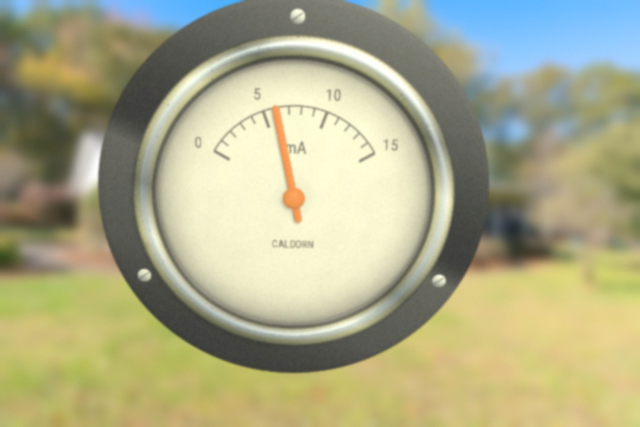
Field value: 6 mA
